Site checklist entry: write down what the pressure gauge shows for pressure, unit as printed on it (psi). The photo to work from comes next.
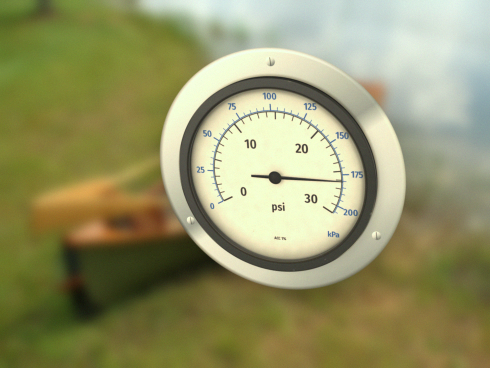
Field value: 26 psi
